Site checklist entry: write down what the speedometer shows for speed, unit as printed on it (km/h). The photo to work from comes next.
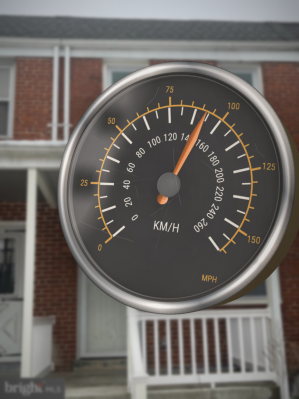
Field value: 150 km/h
